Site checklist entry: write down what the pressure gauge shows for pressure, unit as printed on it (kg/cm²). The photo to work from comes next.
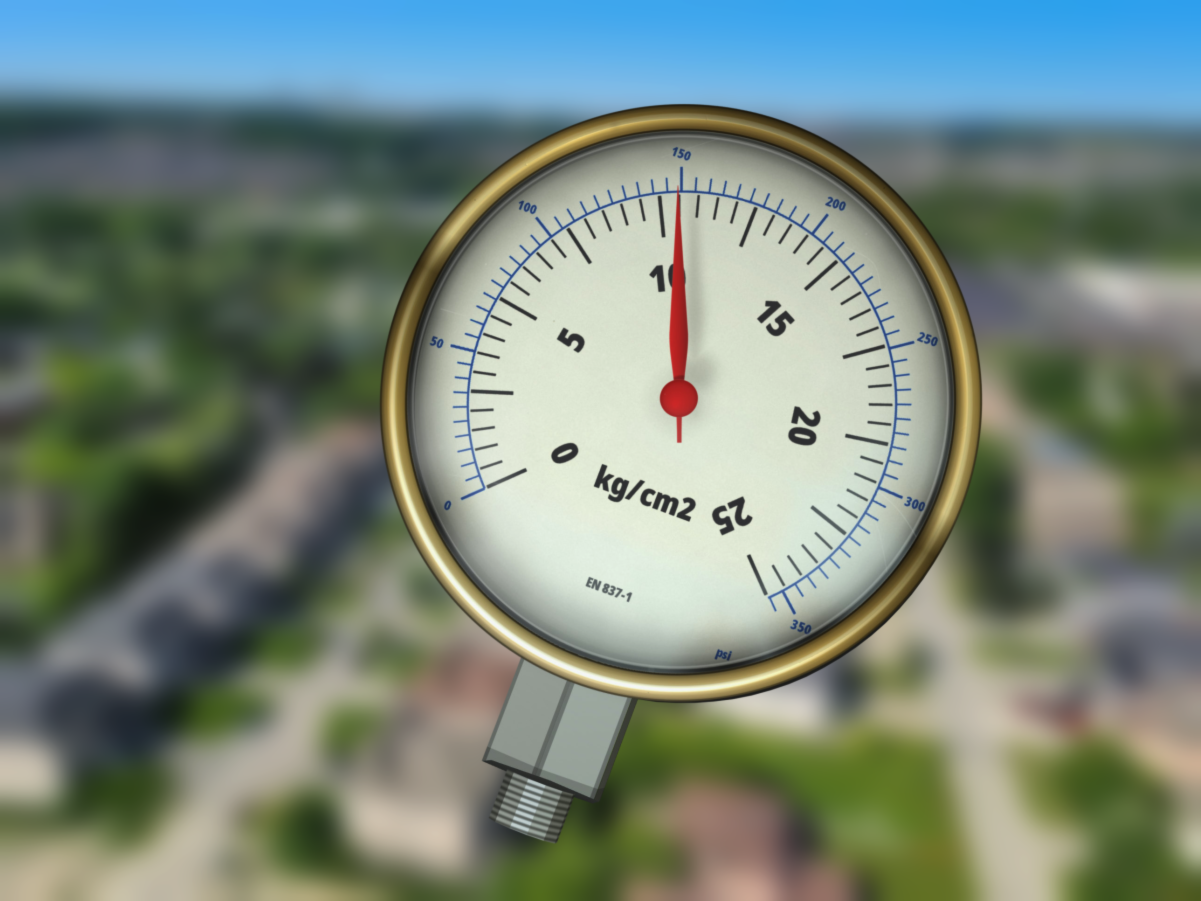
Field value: 10.5 kg/cm²
